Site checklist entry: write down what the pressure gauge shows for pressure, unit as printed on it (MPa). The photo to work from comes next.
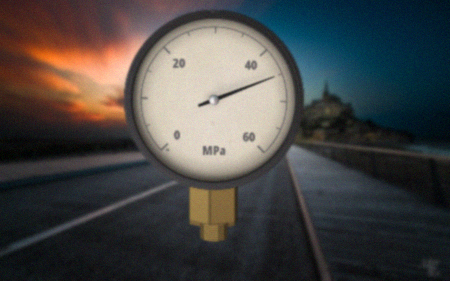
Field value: 45 MPa
